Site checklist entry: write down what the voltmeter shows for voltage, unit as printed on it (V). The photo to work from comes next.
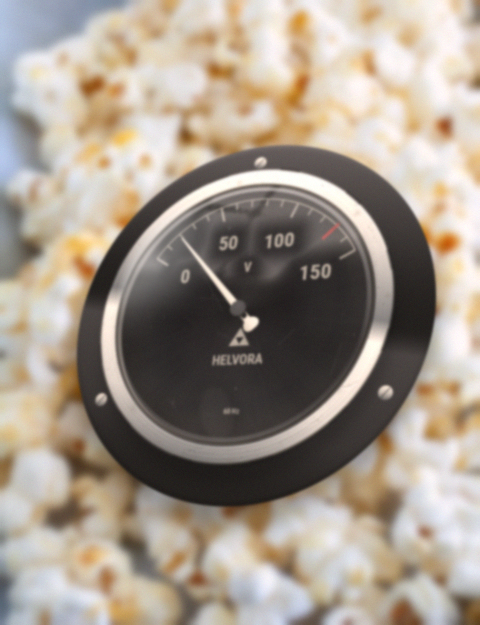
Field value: 20 V
